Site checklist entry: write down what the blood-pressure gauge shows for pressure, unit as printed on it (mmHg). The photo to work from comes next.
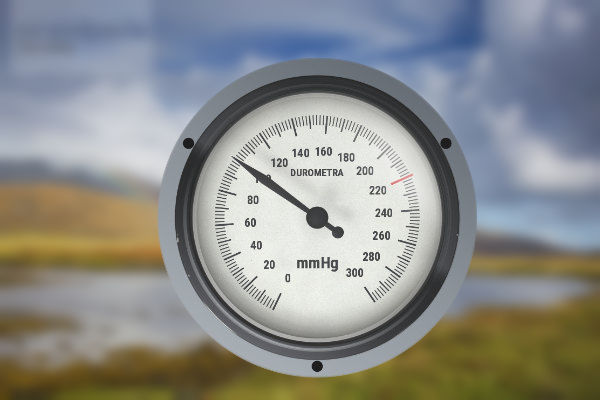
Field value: 100 mmHg
